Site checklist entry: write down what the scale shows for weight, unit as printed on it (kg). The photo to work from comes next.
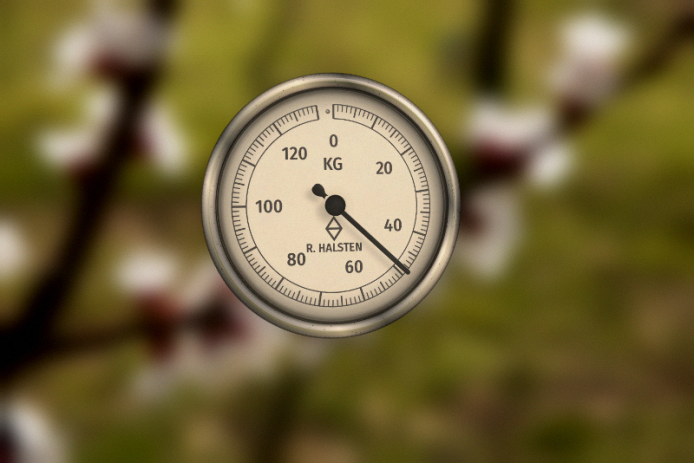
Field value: 49 kg
